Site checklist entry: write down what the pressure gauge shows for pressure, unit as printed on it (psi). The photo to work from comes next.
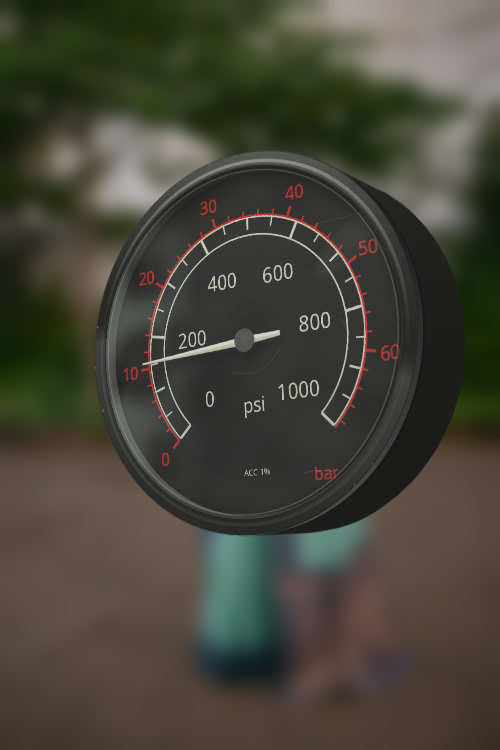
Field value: 150 psi
